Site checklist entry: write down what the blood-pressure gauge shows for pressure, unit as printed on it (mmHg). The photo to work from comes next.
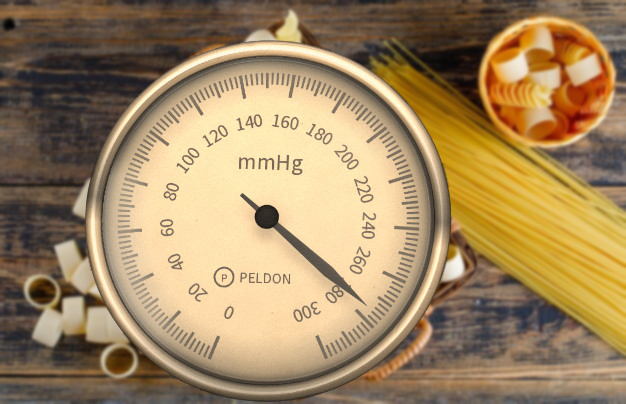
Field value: 276 mmHg
